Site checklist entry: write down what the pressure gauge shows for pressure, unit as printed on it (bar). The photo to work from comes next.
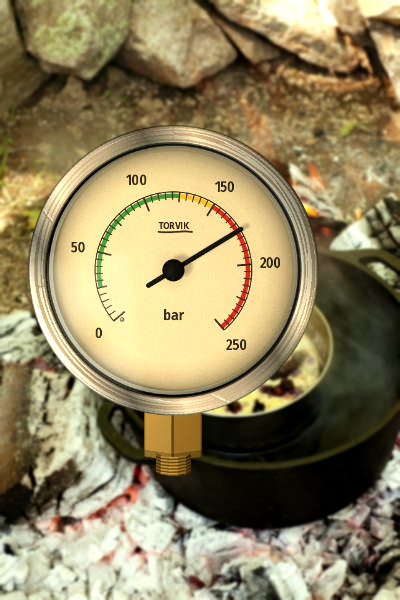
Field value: 175 bar
